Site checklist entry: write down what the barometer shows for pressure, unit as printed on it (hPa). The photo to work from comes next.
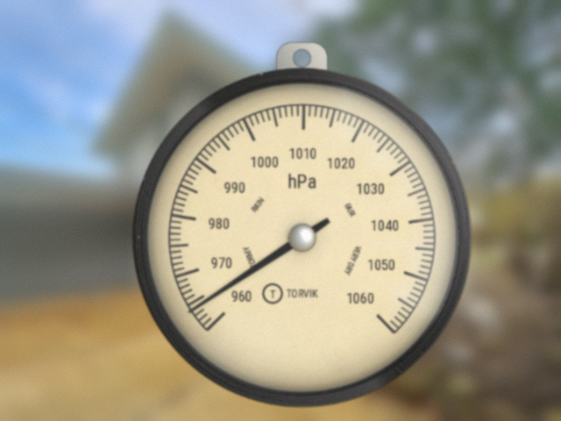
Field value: 964 hPa
